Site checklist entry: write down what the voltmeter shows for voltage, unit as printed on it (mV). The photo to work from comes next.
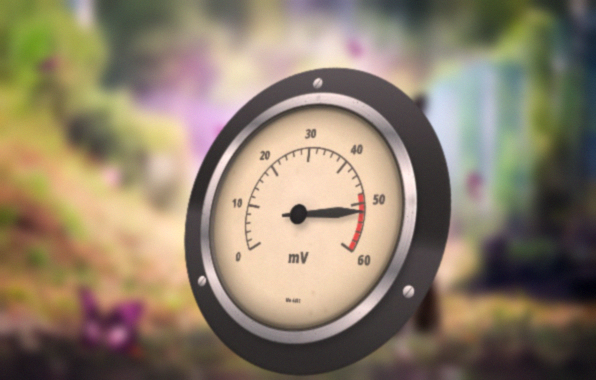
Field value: 52 mV
